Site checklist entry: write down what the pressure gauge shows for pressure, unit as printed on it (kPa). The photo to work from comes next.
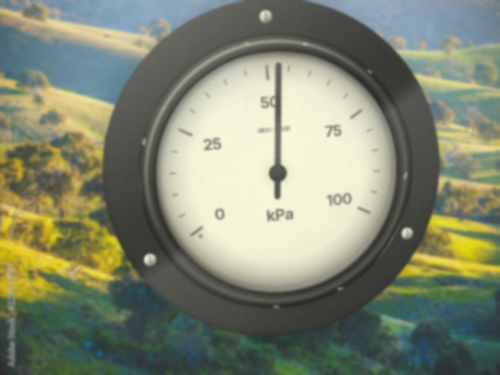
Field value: 52.5 kPa
